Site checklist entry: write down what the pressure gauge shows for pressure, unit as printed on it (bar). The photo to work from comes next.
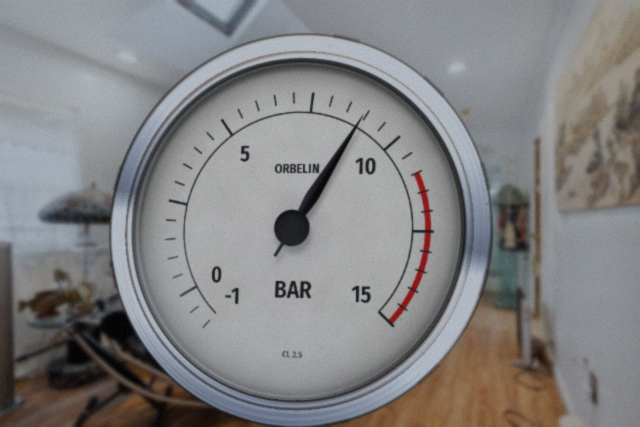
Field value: 9 bar
